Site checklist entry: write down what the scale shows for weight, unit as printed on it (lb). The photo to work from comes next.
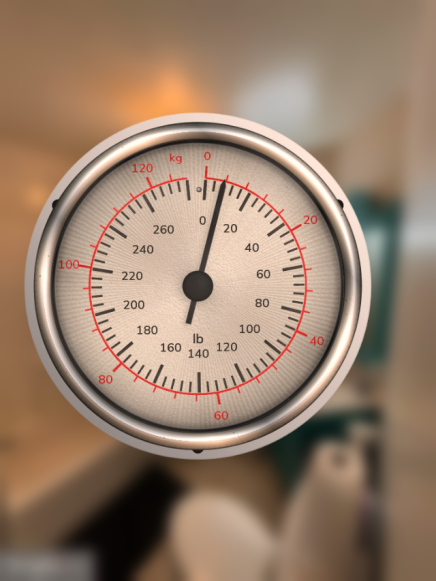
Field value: 8 lb
